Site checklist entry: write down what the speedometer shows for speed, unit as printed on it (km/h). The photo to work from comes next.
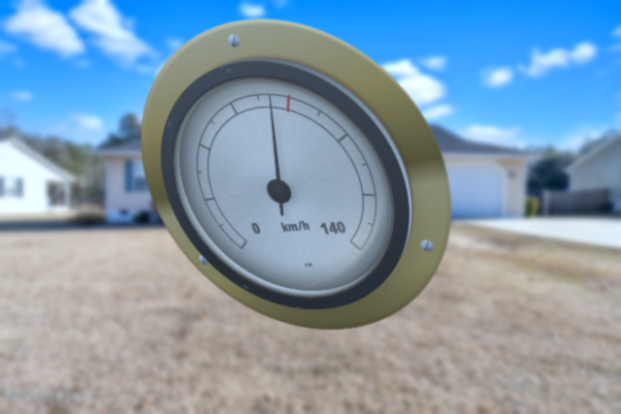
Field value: 75 km/h
